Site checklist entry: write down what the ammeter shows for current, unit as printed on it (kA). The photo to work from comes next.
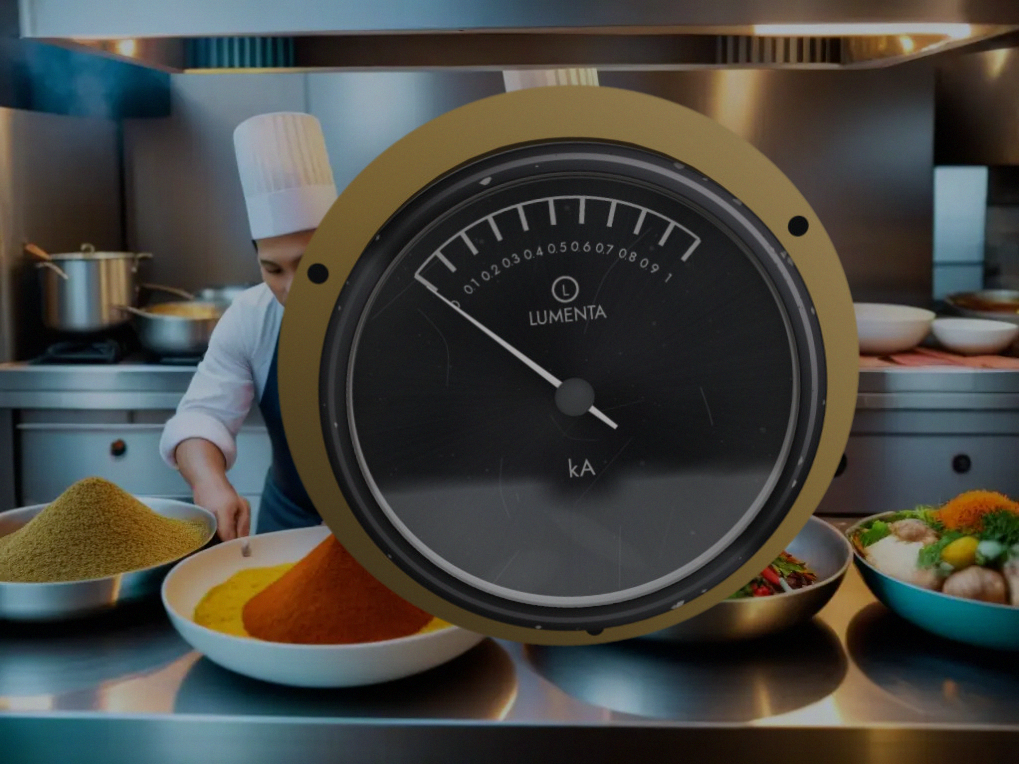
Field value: 0 kA
